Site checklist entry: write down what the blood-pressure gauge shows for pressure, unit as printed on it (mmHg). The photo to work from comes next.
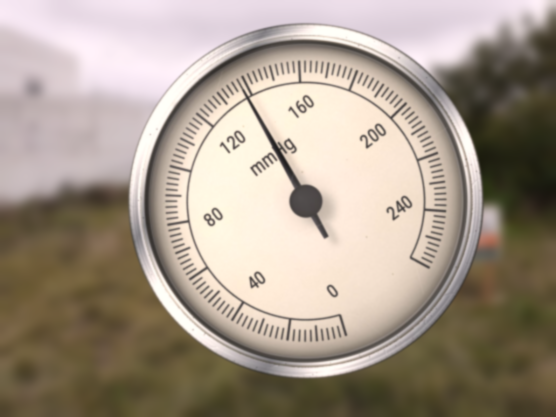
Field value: 138 mmHg
